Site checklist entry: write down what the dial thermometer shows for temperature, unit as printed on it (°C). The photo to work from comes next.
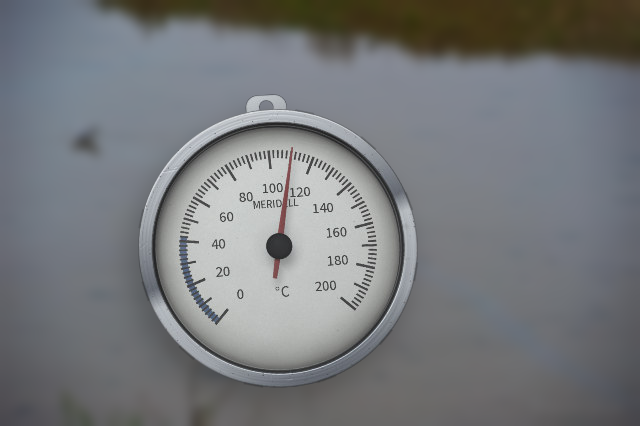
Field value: 110 °C
